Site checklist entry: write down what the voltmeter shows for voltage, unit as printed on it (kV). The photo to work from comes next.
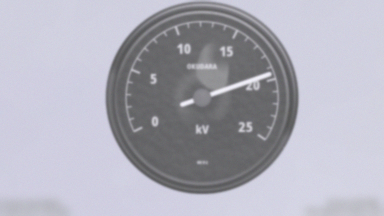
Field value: 19.5 kV
